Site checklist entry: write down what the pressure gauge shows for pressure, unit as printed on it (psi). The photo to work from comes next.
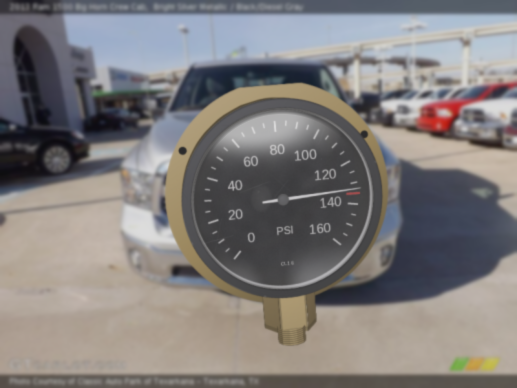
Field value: 132.5 psi
